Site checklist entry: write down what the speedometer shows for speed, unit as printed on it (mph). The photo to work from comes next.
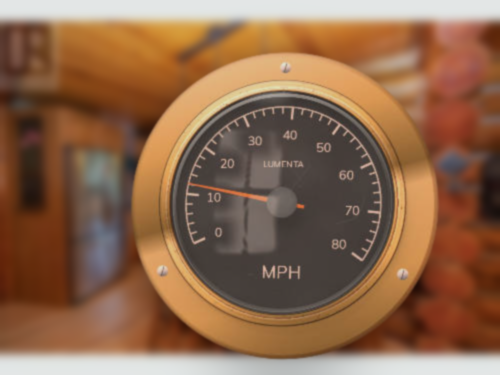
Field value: 12 mph
